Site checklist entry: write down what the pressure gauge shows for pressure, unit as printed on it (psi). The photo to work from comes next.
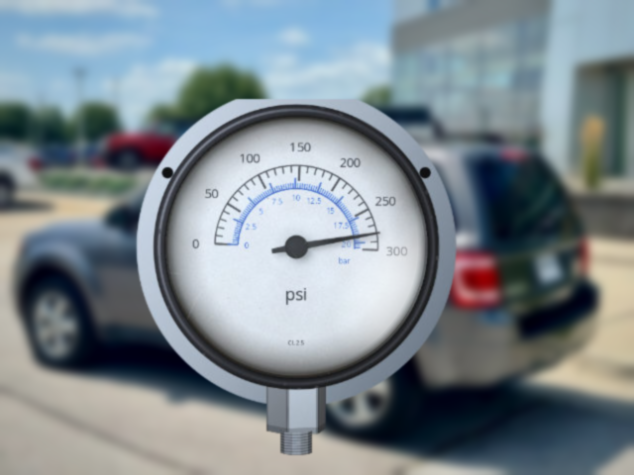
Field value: 280 psi
